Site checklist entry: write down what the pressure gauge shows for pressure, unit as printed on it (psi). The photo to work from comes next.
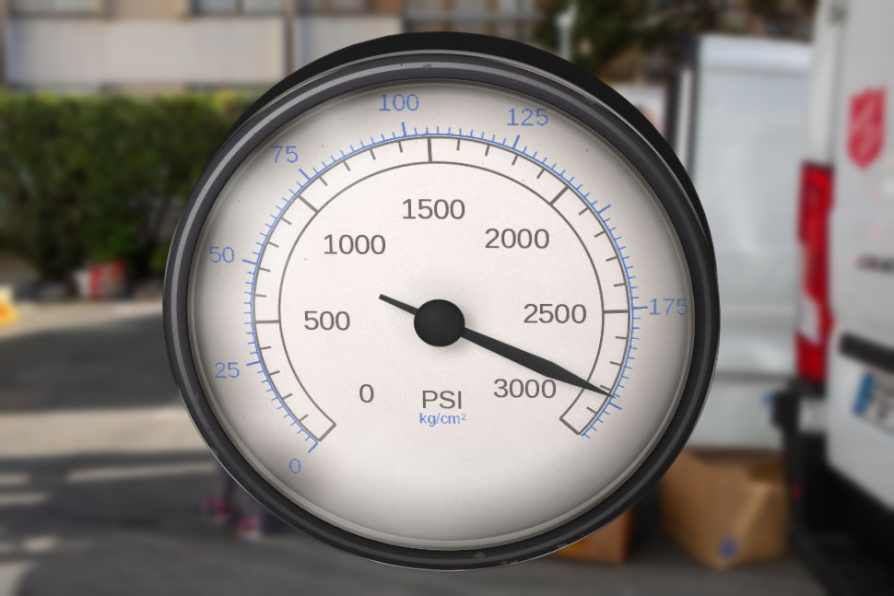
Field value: 2800 psi
